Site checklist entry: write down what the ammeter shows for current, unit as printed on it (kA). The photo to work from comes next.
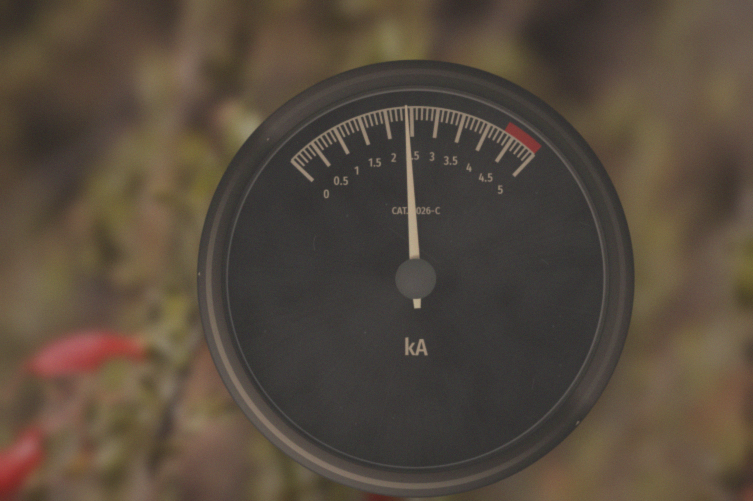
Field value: 2.4 kA
